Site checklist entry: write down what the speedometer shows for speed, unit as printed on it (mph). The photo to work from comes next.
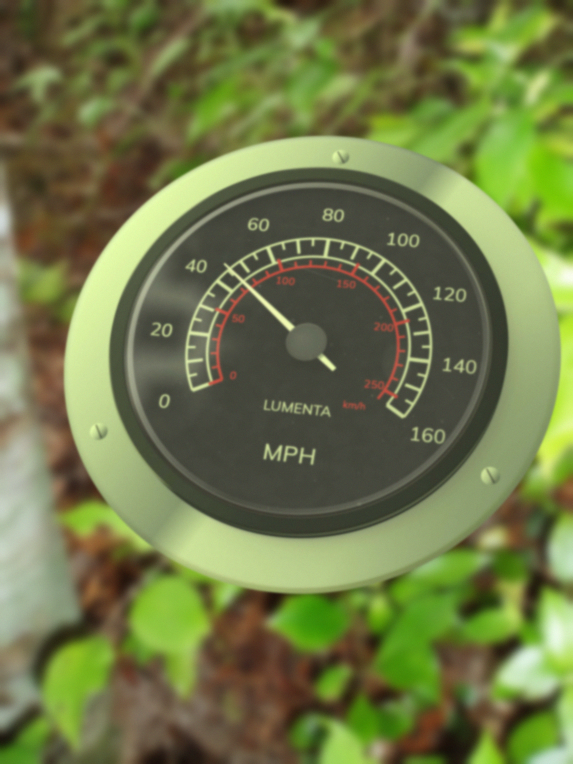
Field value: 45 mph
